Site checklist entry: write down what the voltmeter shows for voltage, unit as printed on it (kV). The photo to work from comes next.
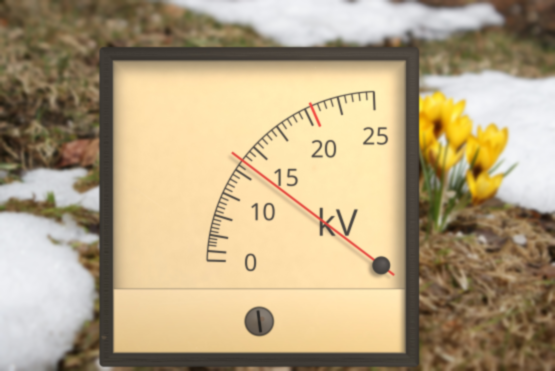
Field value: 13.5 kV
